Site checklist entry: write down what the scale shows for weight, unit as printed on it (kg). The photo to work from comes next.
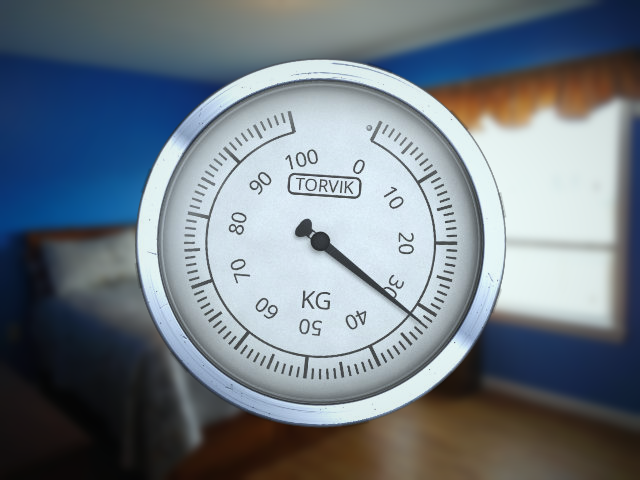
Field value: 32 kg
